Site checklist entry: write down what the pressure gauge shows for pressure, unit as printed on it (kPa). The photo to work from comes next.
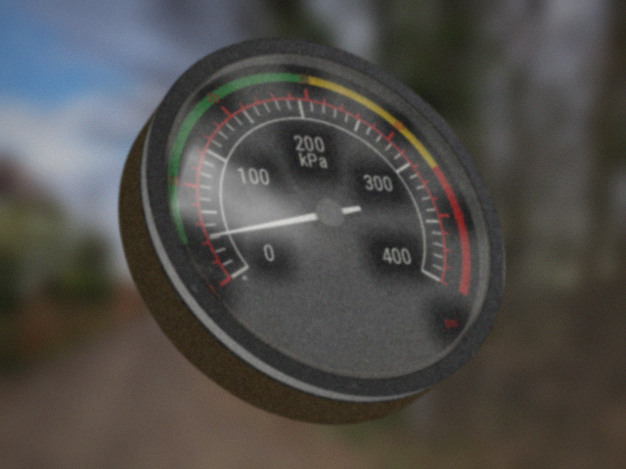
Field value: 30 kPa
